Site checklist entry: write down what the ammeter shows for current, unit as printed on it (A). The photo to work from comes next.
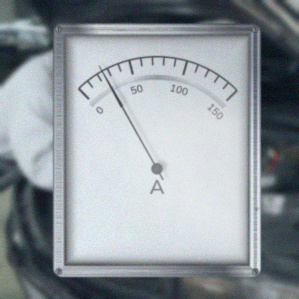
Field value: 25 A
